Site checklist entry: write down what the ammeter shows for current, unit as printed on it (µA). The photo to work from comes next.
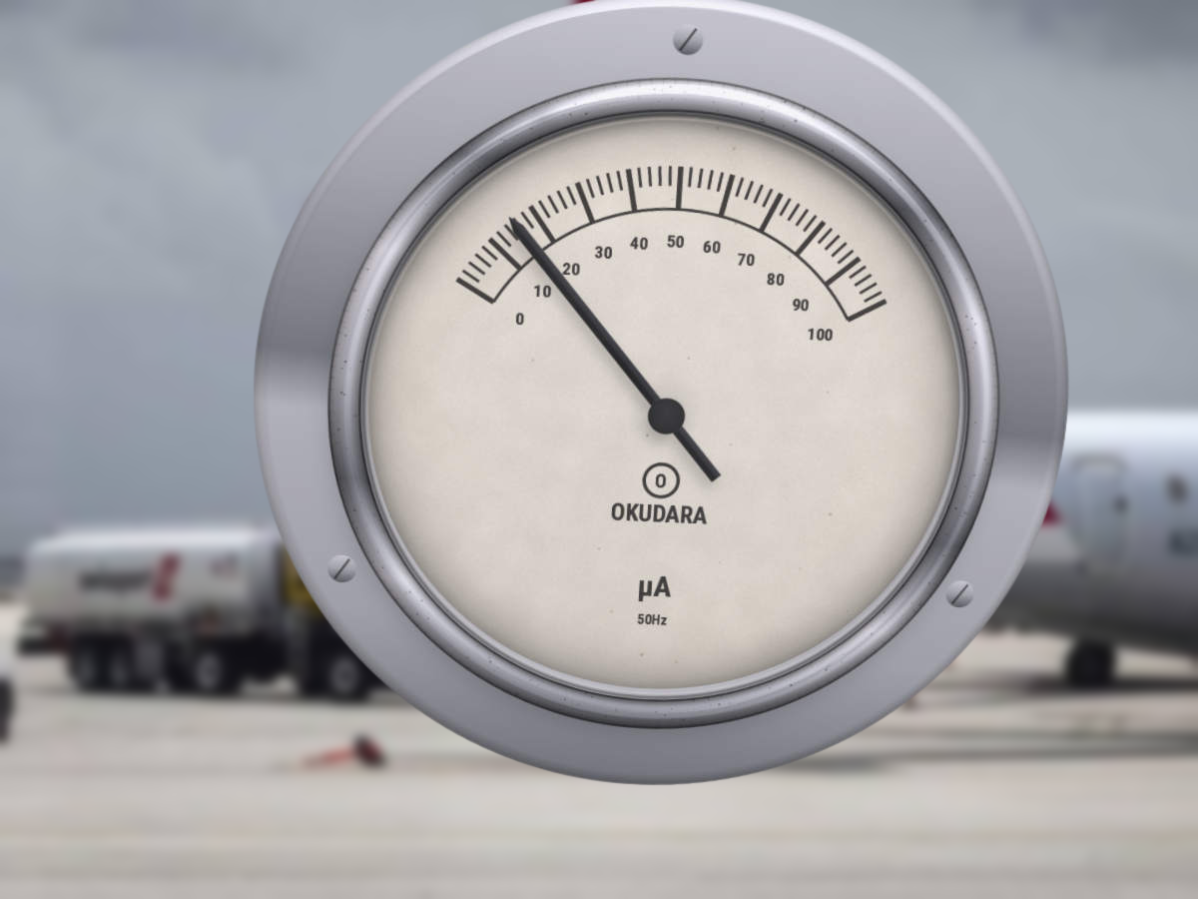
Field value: 16 µA
